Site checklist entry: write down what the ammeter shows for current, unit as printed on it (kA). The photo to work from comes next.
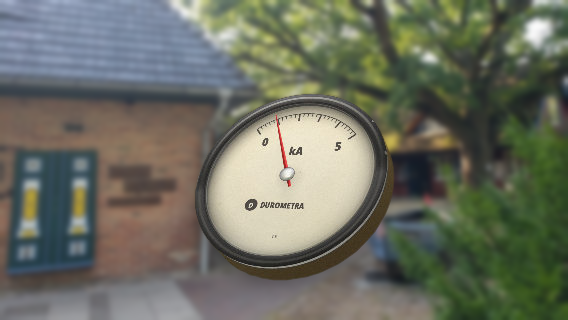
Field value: 1 kA
